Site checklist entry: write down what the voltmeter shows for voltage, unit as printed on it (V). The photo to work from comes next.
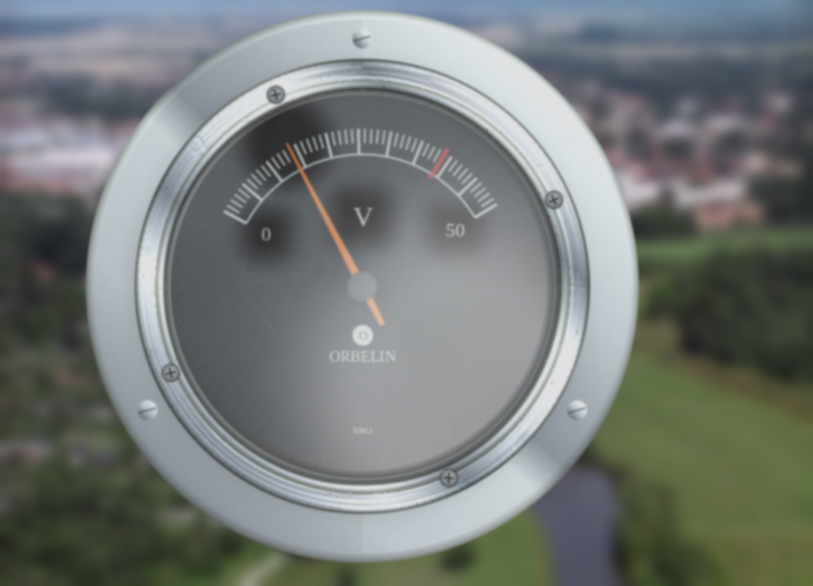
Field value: 14 V
